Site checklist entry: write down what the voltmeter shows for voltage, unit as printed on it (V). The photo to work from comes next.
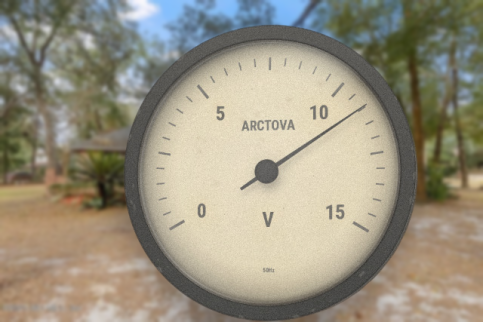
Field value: 11 V
